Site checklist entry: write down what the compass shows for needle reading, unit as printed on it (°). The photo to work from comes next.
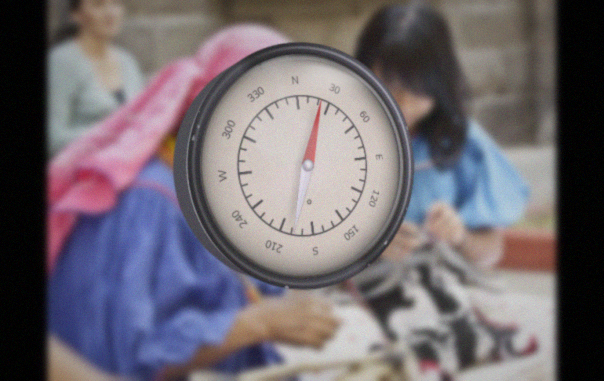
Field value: 20 °
